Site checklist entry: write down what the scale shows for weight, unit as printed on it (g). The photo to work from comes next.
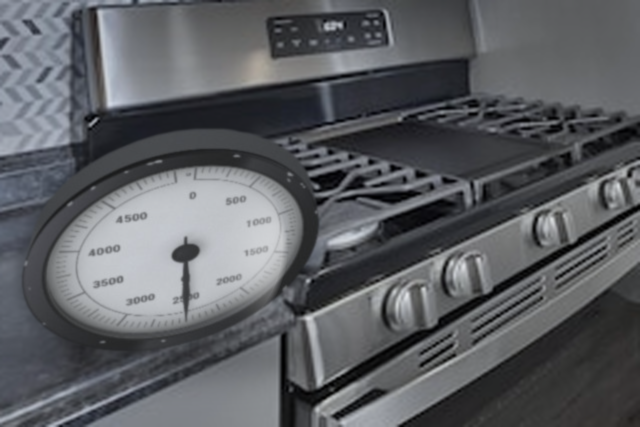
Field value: 2500 g
